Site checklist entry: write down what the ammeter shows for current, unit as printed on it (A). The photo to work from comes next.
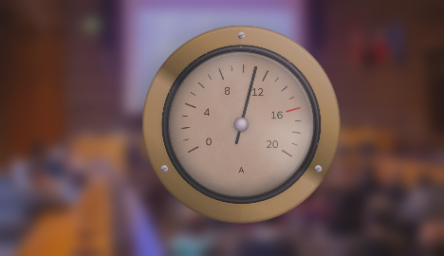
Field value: 11 A
